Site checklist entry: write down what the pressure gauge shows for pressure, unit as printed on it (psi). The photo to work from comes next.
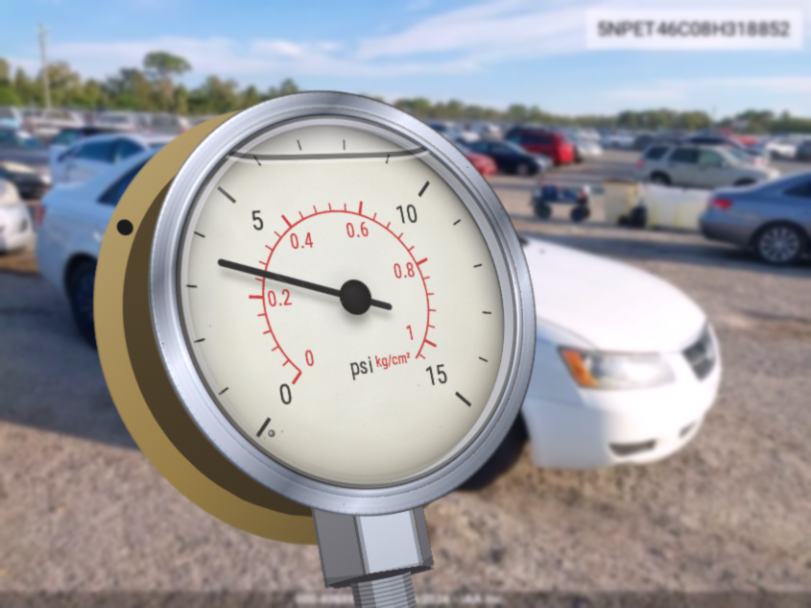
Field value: 3.5 psi
